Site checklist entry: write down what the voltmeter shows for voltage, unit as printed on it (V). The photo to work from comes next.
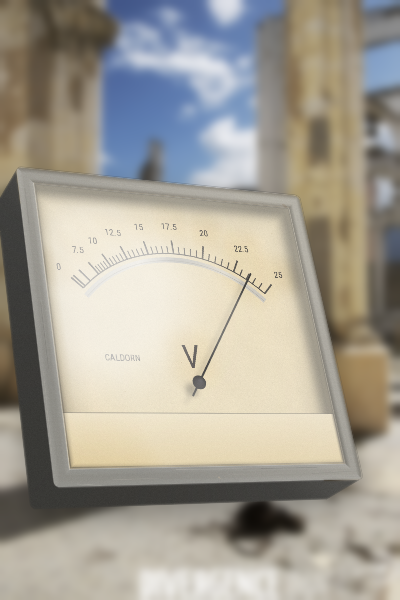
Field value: 23.5 V
